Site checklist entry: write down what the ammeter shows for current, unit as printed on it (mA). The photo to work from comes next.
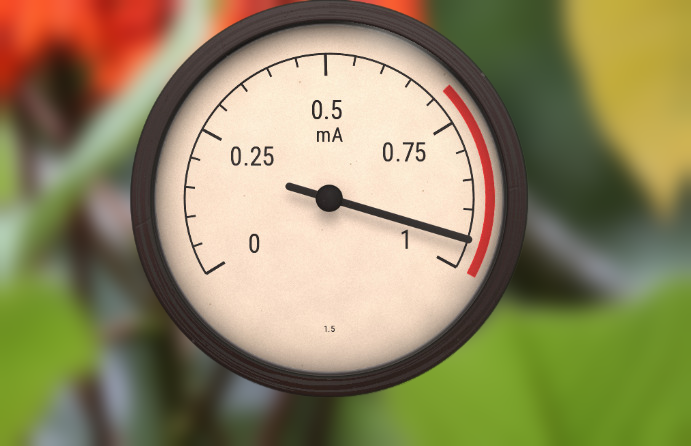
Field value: 0.95 mA
